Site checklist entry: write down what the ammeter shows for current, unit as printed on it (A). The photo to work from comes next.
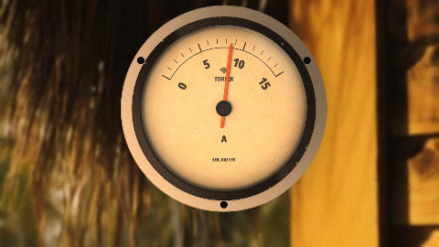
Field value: 8.5 A
